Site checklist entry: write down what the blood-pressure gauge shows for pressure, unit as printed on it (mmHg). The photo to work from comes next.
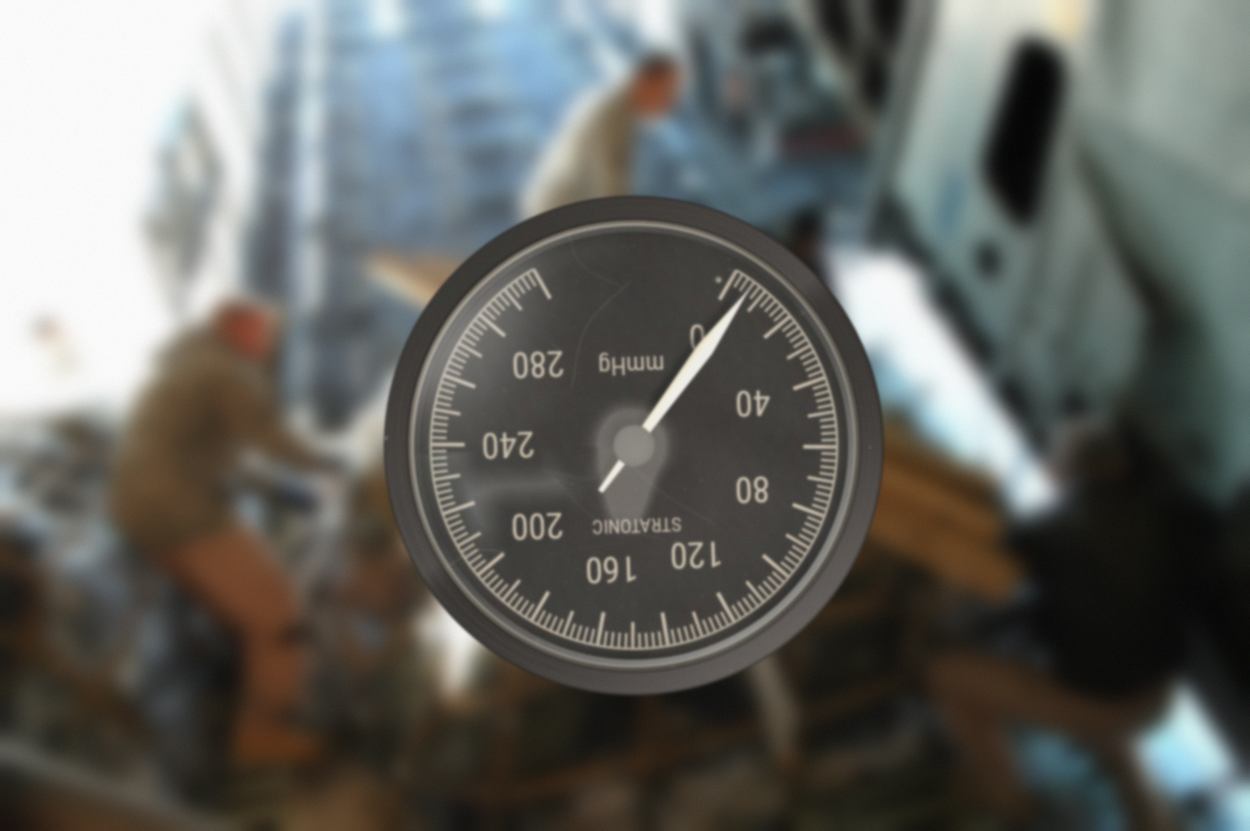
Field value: 6 mmHg
